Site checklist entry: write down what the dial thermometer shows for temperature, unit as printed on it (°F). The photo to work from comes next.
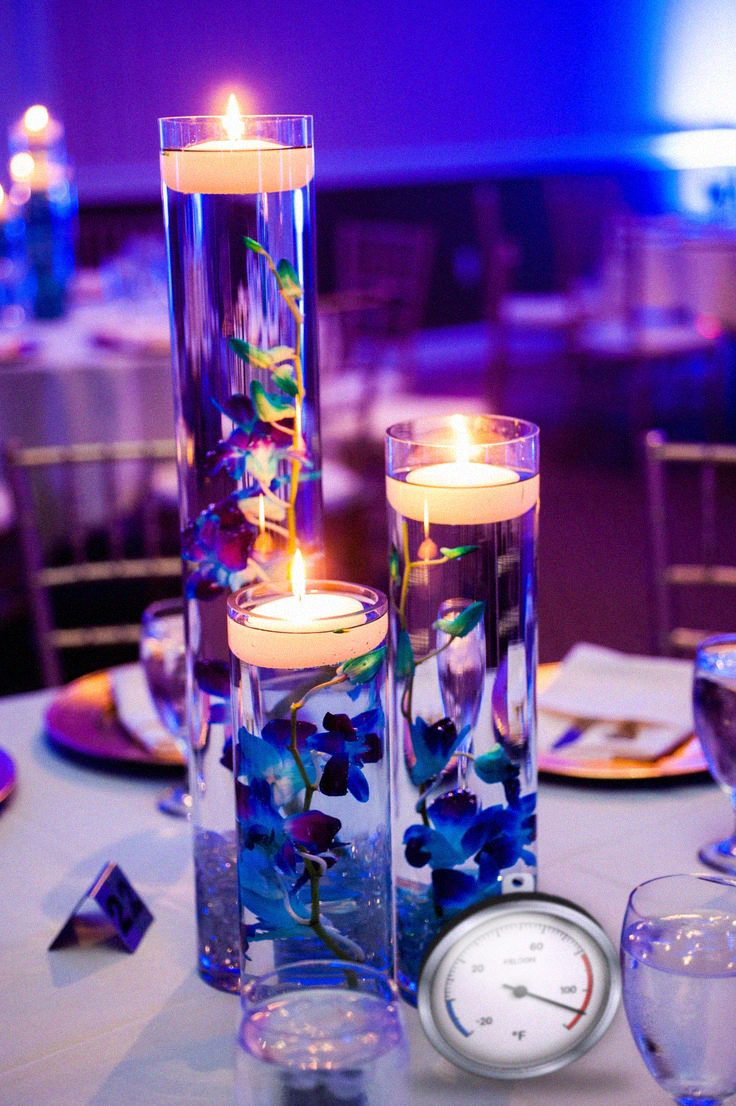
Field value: 110 °F
